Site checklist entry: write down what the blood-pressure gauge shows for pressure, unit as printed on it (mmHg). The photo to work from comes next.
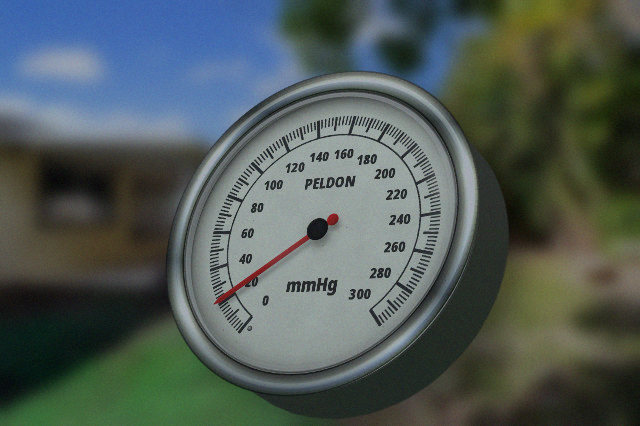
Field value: 20 mmHg
